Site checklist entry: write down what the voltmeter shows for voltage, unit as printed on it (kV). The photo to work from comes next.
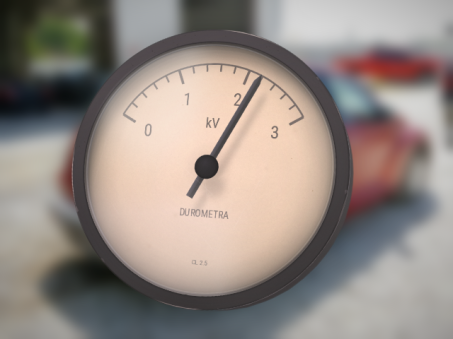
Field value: 2.2 kV
